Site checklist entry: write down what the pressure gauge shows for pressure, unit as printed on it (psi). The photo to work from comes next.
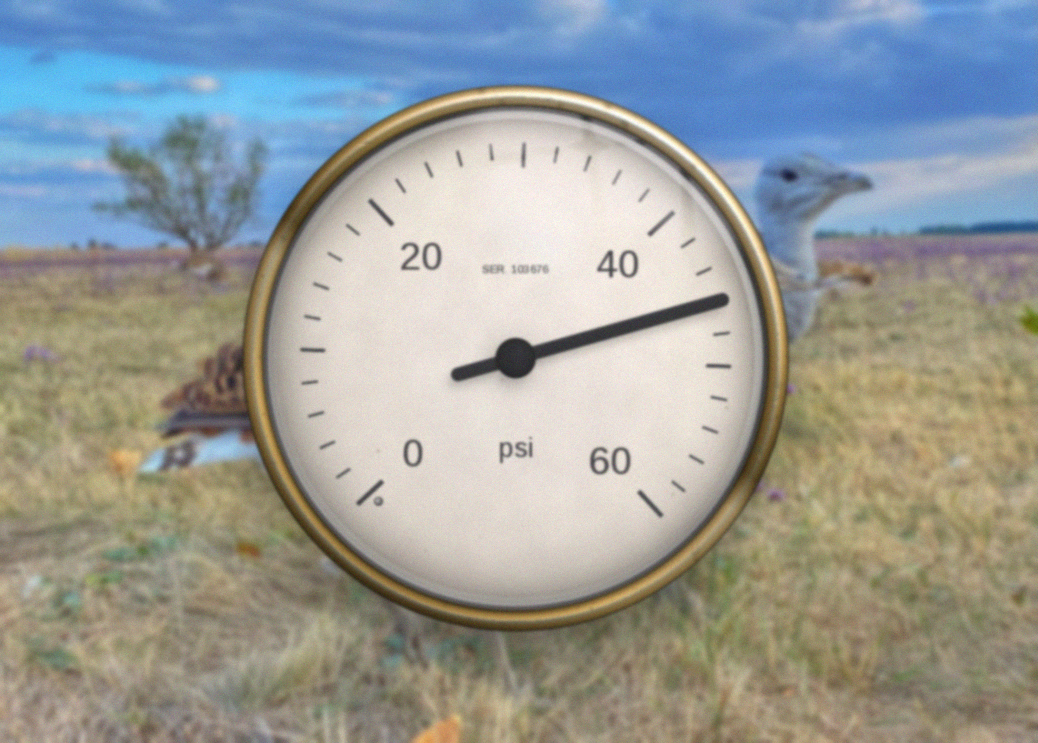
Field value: 46 psi
